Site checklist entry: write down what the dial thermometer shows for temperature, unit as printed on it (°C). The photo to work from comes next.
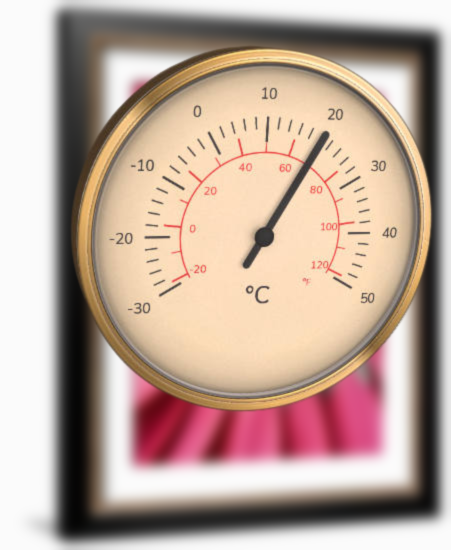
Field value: 20 °C
